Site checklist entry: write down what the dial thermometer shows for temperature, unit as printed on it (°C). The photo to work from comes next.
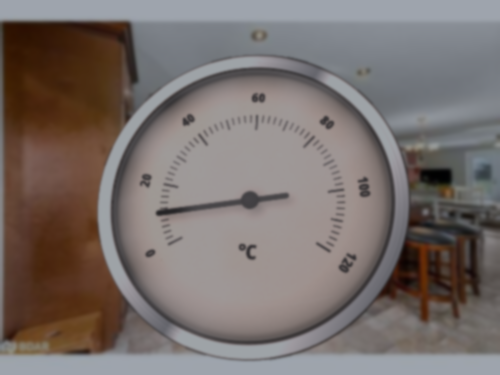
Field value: 10 °C
